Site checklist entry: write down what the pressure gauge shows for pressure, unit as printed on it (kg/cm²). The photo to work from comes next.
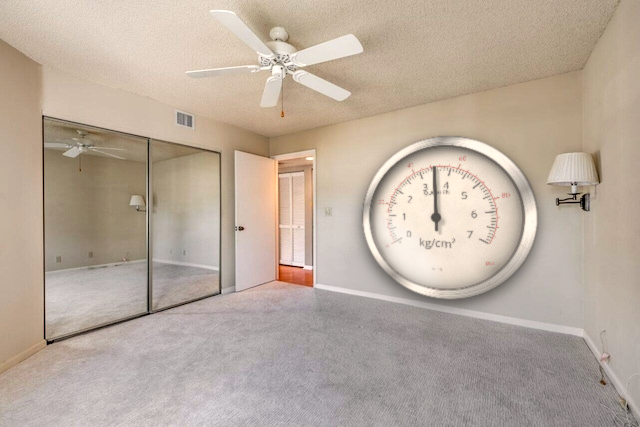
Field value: 3.5 kg/cm²
